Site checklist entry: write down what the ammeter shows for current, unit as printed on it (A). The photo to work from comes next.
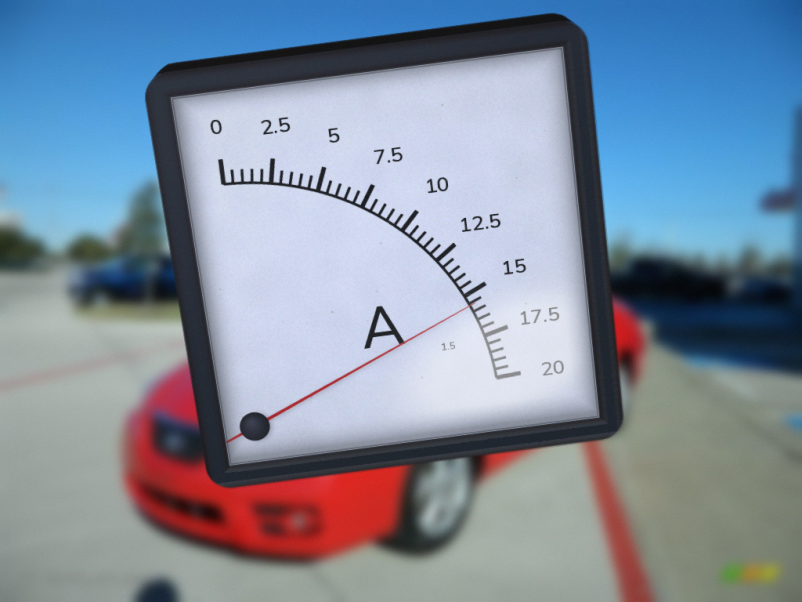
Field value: 15.5 A
